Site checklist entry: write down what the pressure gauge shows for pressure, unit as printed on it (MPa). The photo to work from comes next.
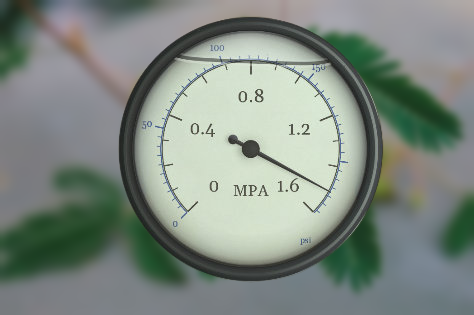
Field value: 1.5 MPa
